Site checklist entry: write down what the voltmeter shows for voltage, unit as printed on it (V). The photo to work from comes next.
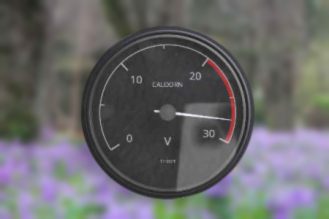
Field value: 27.5 V
